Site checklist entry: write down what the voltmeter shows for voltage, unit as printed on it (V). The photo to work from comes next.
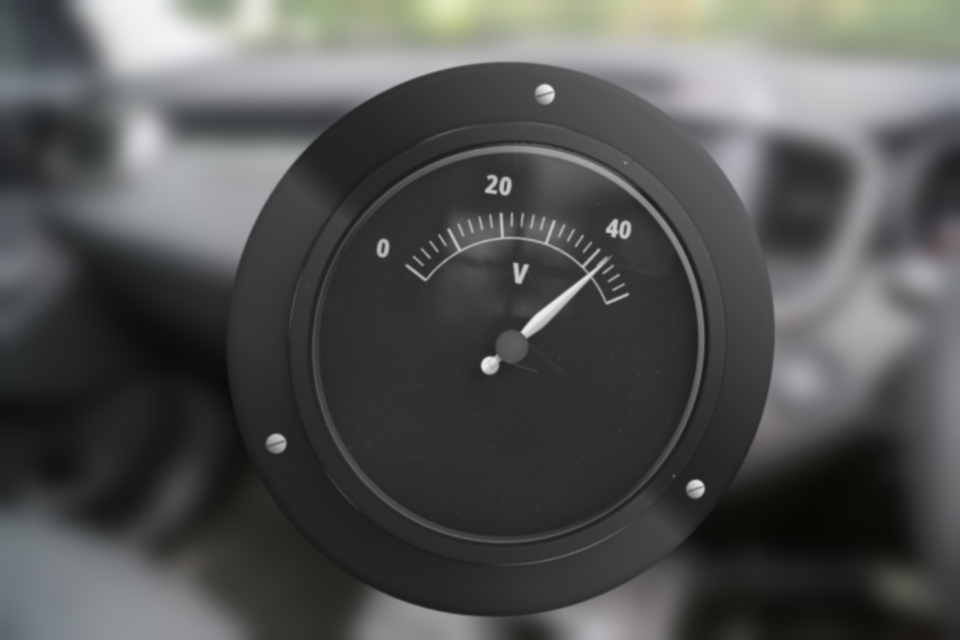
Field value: 42 V
